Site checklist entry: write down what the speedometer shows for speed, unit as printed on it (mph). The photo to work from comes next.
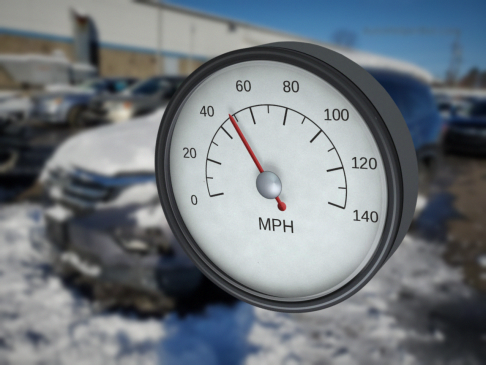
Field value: 50 mph
